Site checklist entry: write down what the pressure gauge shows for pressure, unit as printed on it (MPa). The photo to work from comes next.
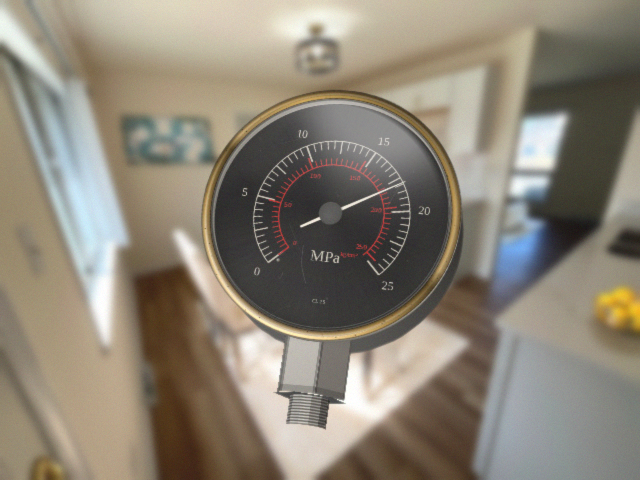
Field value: 18 MPa
